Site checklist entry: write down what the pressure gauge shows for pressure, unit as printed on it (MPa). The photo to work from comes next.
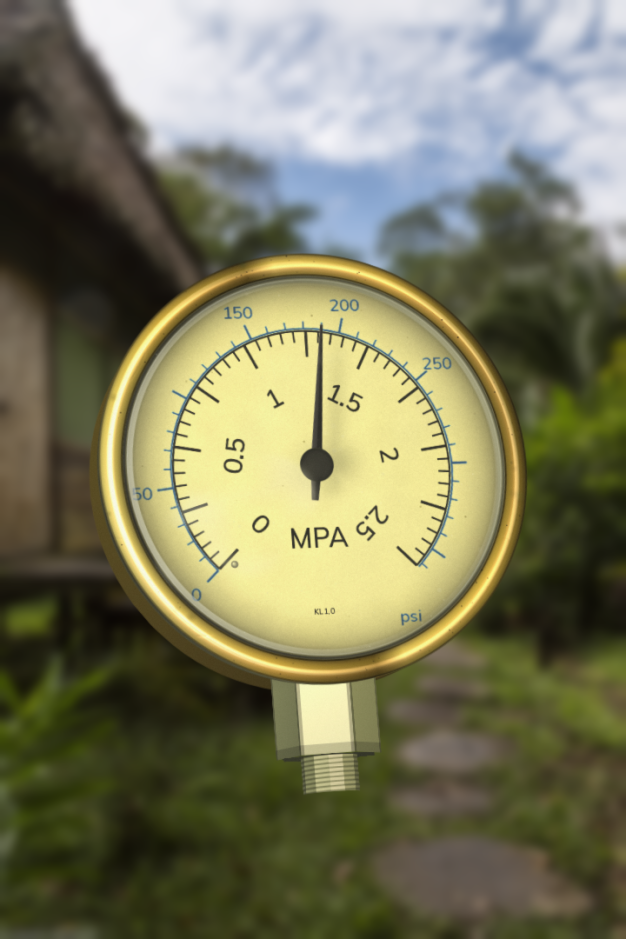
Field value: 1.3 MPa
